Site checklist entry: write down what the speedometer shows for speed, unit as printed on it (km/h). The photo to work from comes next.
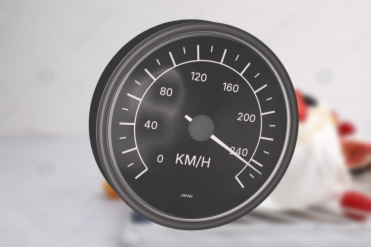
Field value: 245 km/h
